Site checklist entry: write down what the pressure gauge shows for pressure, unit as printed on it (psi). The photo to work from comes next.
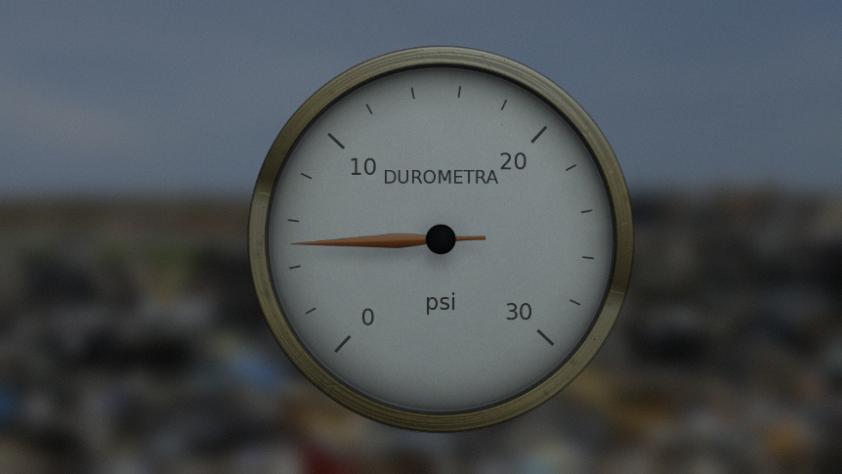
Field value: 5 psi
